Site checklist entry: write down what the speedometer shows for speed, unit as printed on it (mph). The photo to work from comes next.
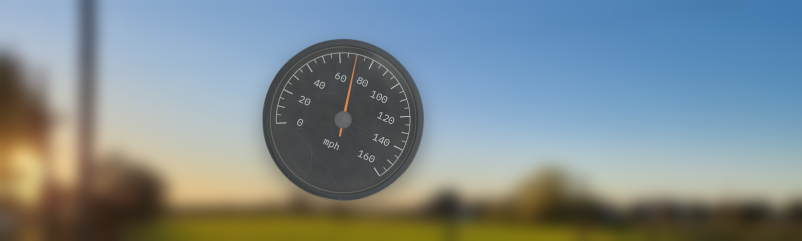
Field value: 70 mph
